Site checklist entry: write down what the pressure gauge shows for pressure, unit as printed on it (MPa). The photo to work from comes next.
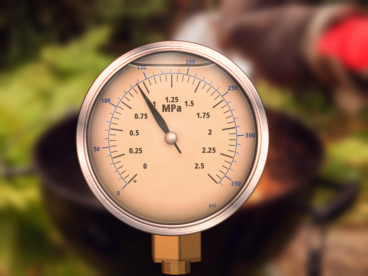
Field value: 0.95 MPa
